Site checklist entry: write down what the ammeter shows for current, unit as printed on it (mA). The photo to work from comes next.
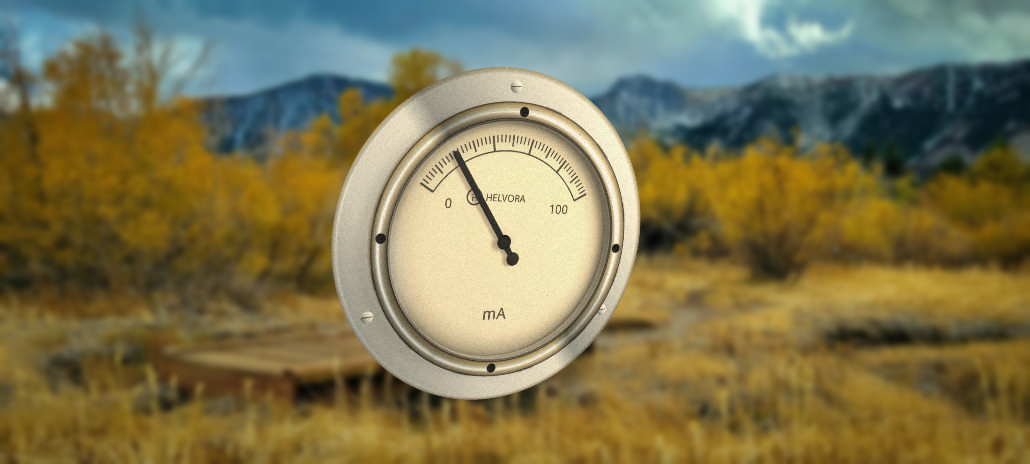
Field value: 20 mA
